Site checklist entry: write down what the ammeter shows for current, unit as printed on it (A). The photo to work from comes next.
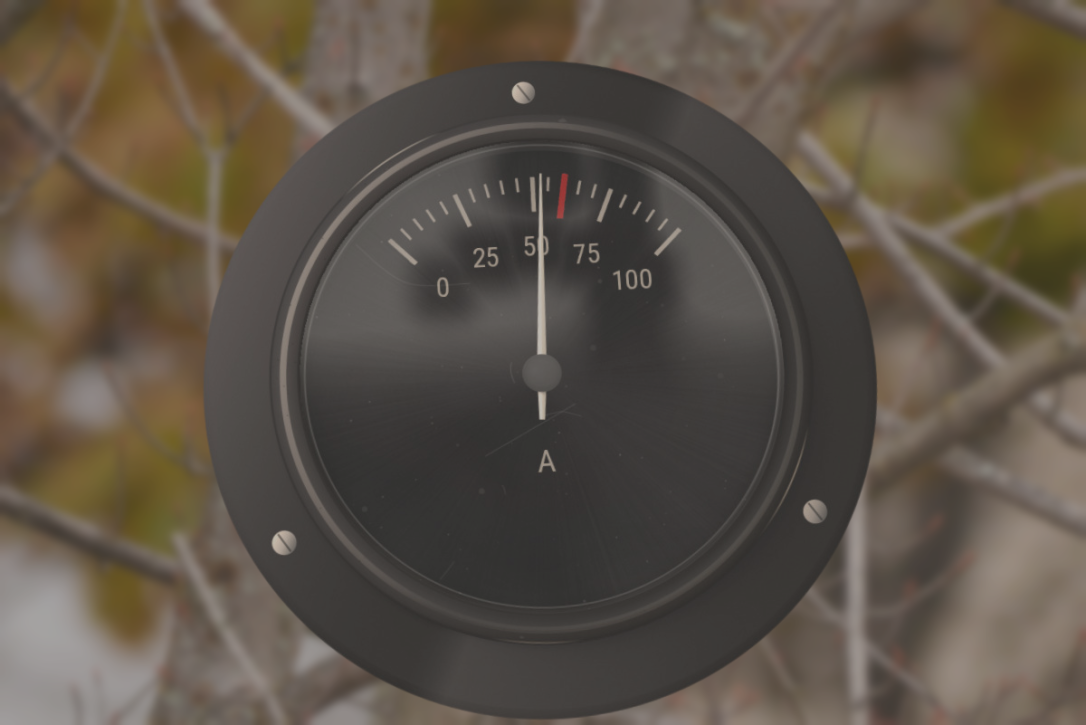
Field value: 52.5 A
